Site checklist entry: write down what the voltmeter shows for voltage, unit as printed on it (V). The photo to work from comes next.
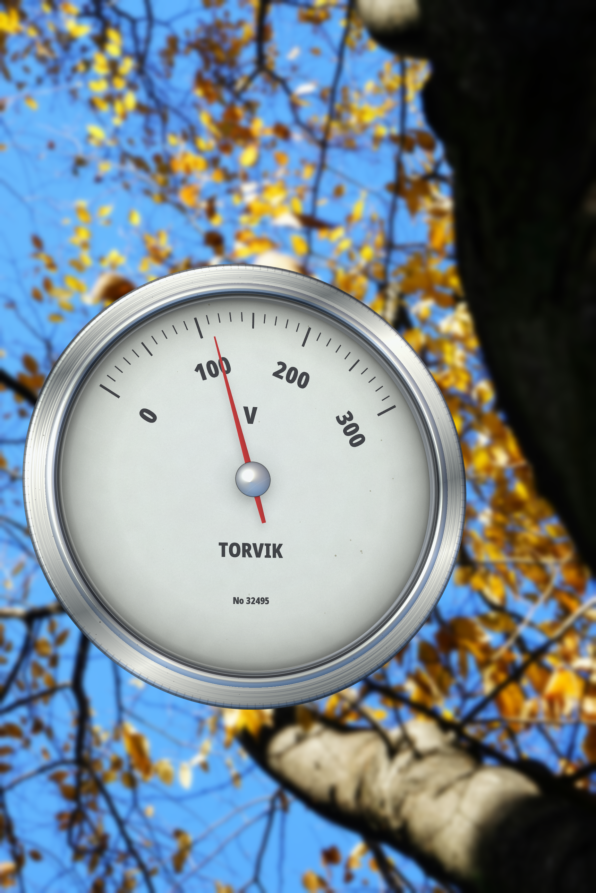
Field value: 110 V
